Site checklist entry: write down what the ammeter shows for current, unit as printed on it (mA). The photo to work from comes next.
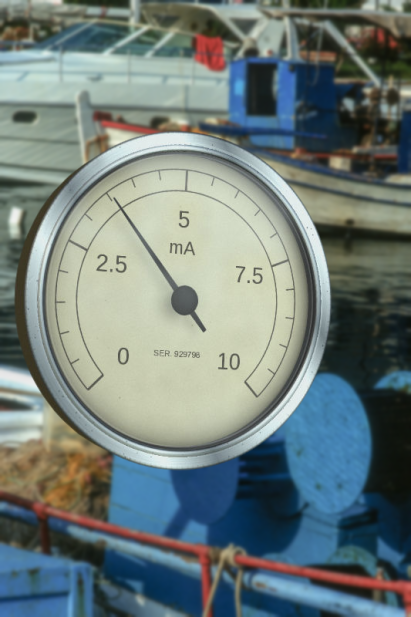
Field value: 3.5 mA
